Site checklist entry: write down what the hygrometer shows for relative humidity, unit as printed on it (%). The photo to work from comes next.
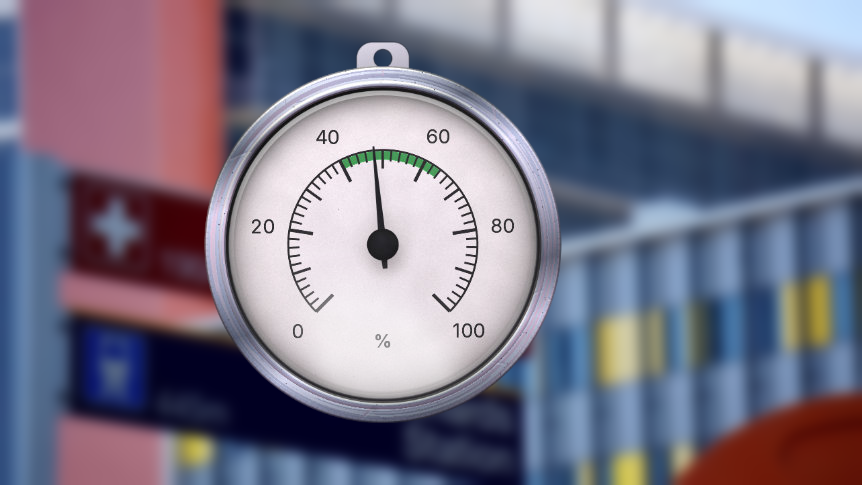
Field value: 48 %
